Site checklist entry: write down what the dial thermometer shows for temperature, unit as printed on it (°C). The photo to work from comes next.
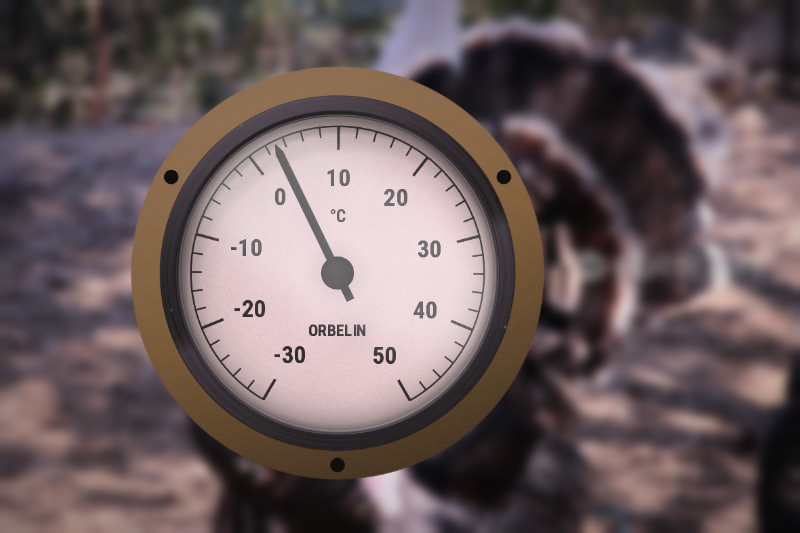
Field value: 3 °C
